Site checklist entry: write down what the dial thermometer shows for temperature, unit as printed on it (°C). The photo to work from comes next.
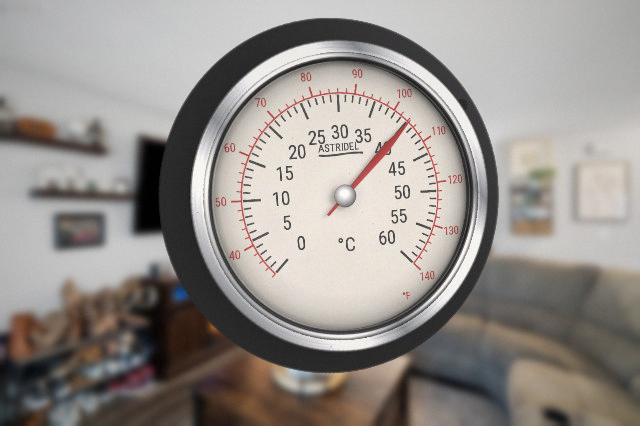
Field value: 40 °C
